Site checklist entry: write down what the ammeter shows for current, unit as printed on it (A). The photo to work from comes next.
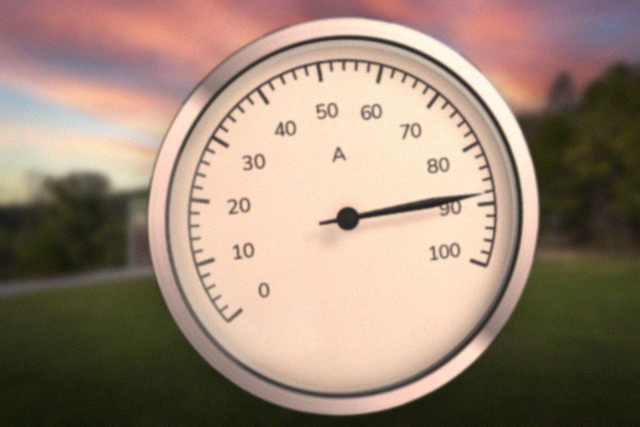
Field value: 88 A
